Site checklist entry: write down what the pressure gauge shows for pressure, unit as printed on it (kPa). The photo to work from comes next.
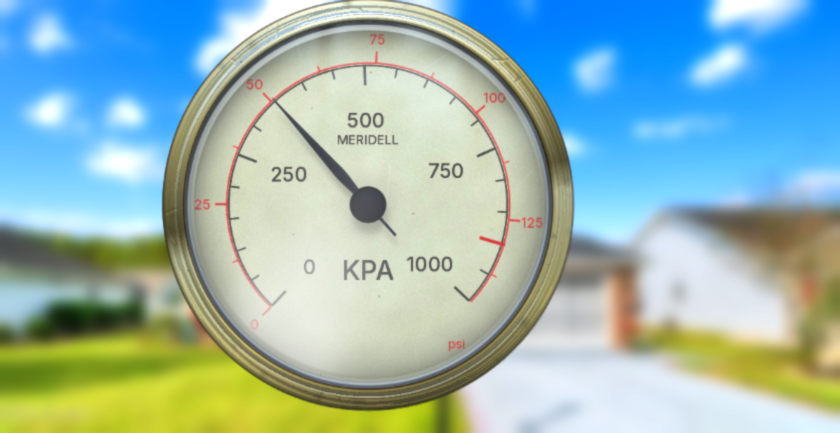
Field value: 350 kPa
